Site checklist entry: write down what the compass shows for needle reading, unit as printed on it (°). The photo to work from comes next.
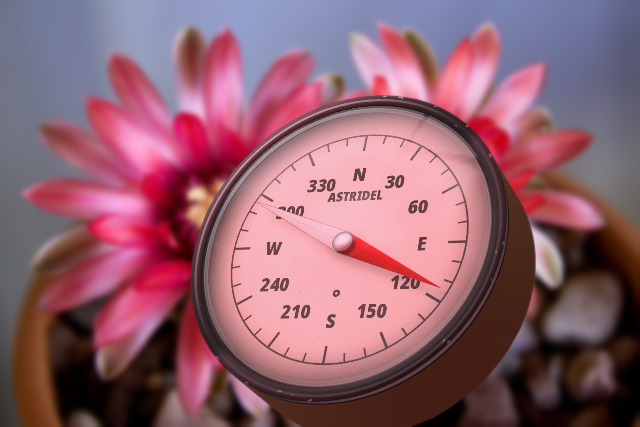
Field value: 115 °
